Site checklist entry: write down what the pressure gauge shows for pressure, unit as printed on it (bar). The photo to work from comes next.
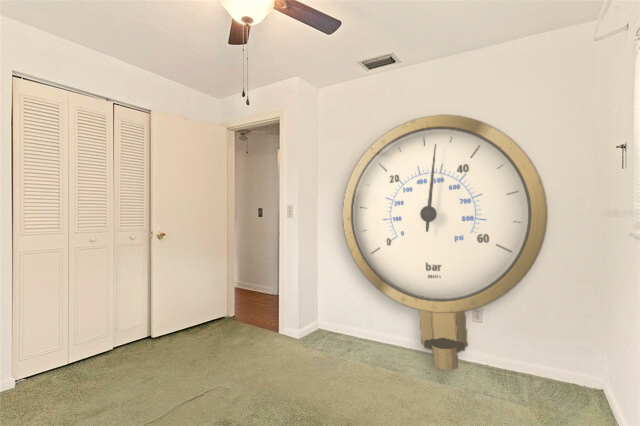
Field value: 32.5 bar
